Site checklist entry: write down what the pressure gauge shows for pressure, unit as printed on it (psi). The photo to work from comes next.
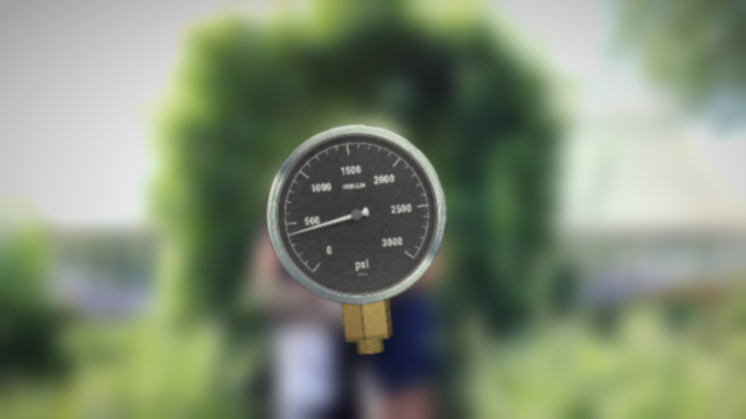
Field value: 400 psi
